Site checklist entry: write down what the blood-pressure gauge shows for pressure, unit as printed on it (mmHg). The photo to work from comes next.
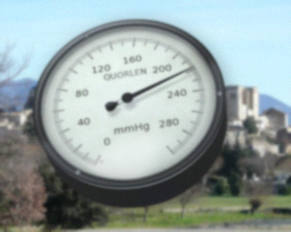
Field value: 220 mmHg
